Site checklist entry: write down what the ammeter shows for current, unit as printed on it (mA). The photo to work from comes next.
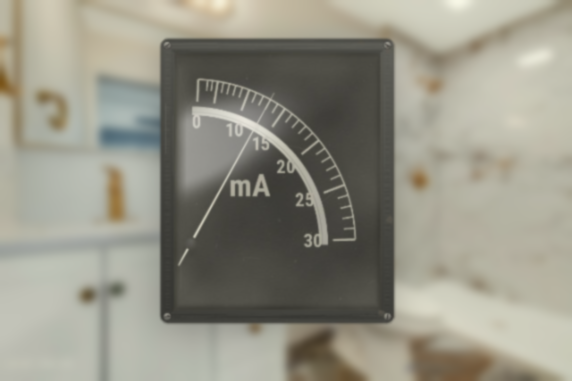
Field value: 13 mA
